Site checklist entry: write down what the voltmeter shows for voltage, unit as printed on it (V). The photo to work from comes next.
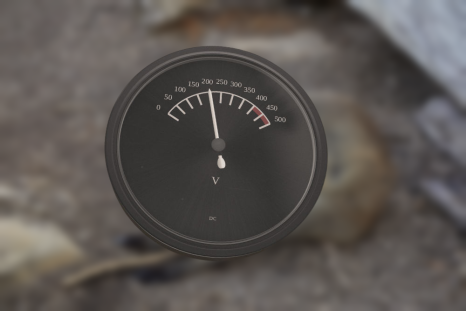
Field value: 200 V
